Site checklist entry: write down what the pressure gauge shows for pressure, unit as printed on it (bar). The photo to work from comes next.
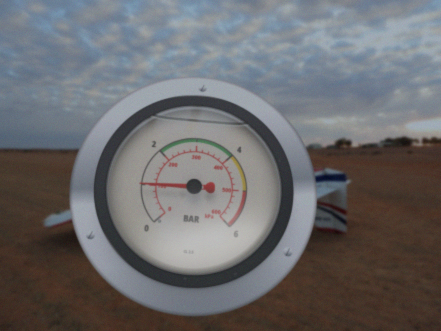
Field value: 1 bar
